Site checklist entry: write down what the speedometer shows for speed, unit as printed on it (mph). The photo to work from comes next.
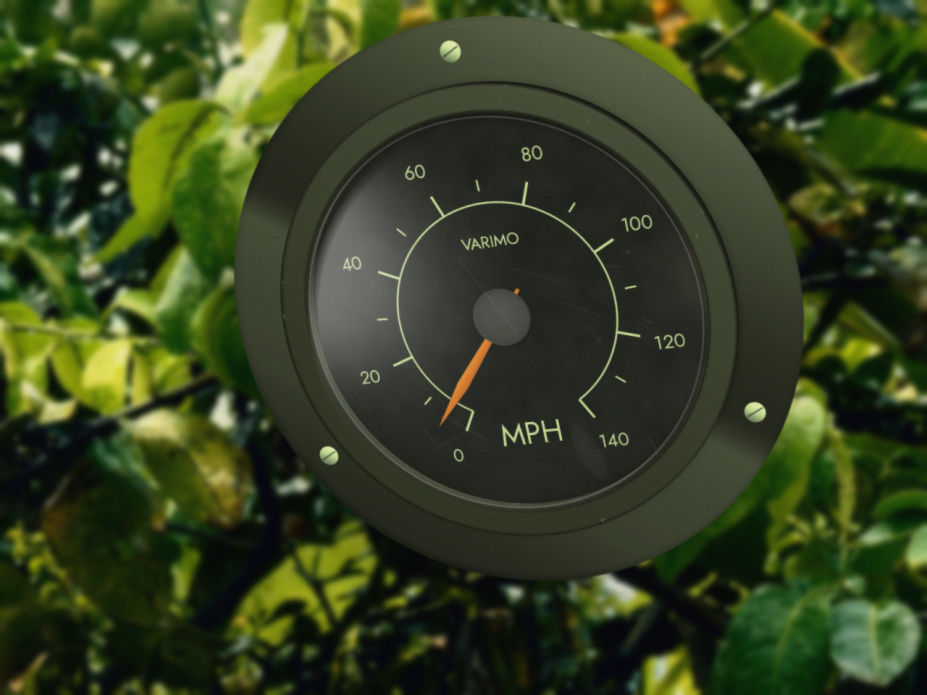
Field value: 5 mph
